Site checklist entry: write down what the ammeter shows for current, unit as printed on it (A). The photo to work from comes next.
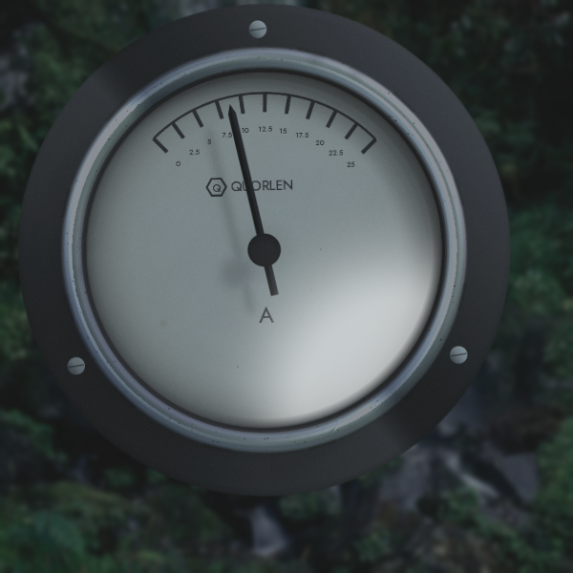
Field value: 8.75 A
